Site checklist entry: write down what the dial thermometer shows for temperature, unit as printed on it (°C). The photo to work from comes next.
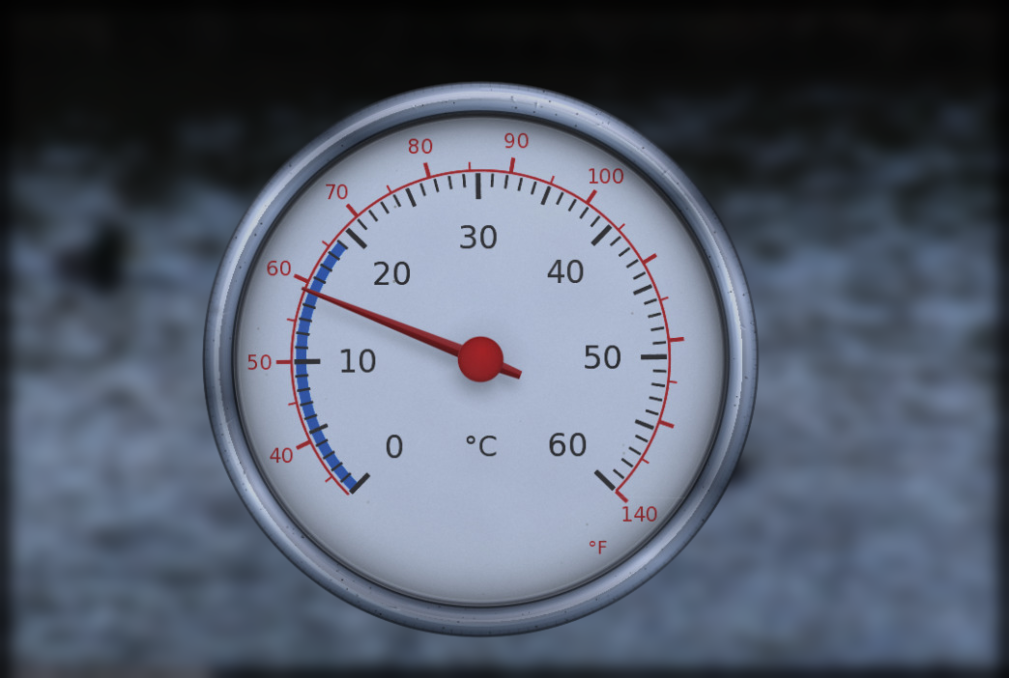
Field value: 15 °C
